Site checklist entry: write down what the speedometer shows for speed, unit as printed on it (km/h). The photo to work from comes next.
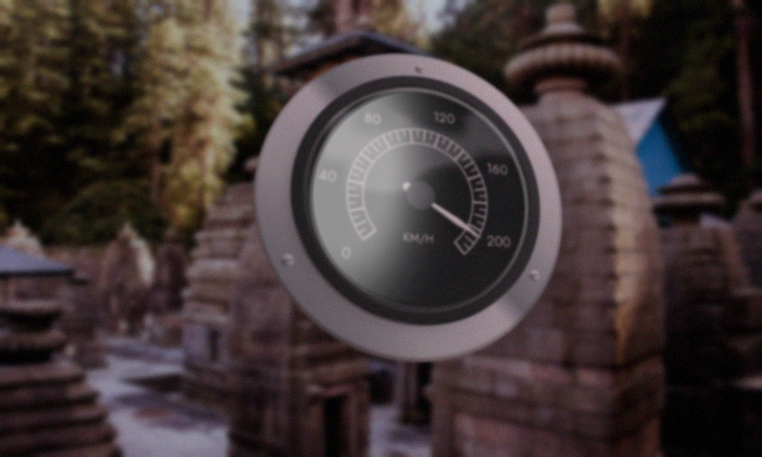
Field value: 205 km/h
